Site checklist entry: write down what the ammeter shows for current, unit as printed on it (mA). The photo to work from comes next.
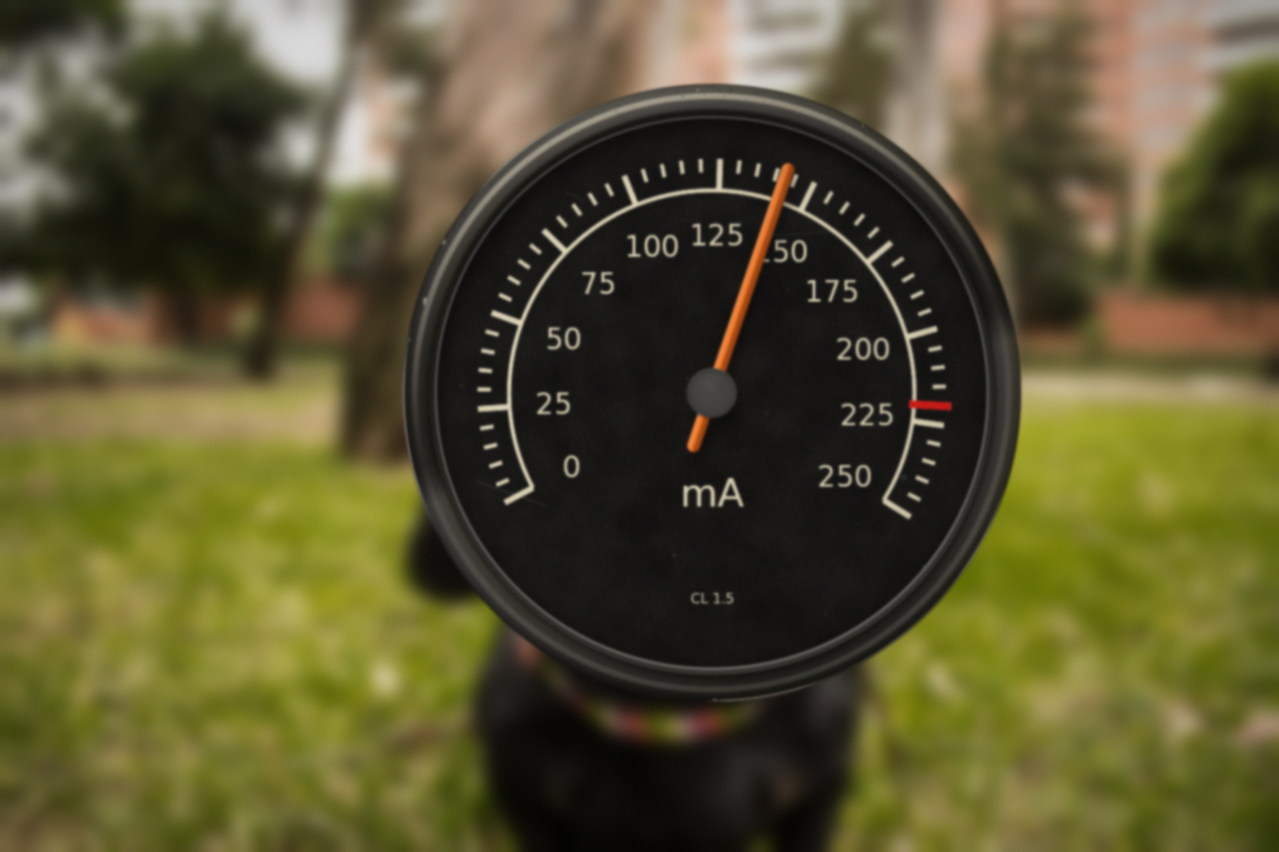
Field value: 142.5 mA
